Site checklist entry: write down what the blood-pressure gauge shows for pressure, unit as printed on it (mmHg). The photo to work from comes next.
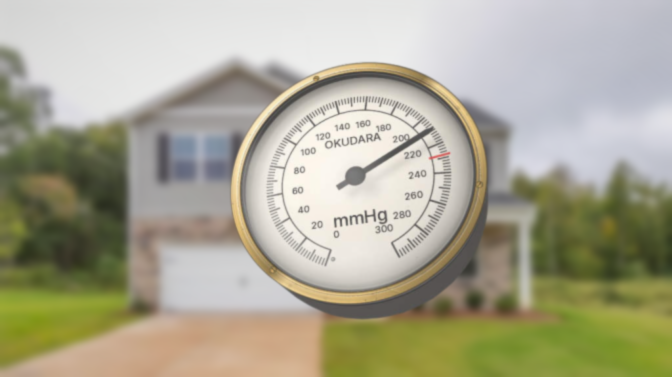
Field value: 210 mmHg
